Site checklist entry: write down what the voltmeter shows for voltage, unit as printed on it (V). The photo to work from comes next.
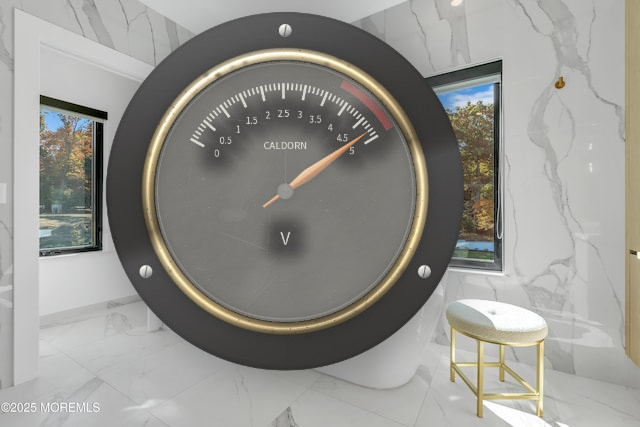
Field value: 4.8 V
